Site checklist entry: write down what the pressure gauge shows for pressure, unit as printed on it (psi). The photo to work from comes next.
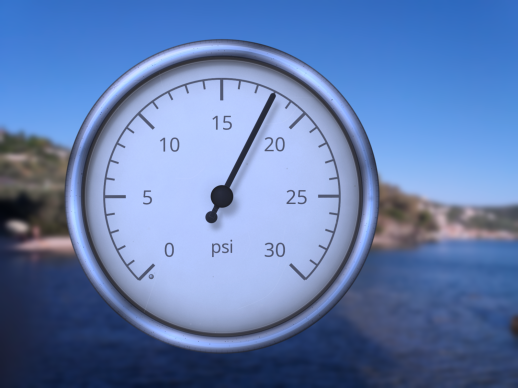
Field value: 18 psi
